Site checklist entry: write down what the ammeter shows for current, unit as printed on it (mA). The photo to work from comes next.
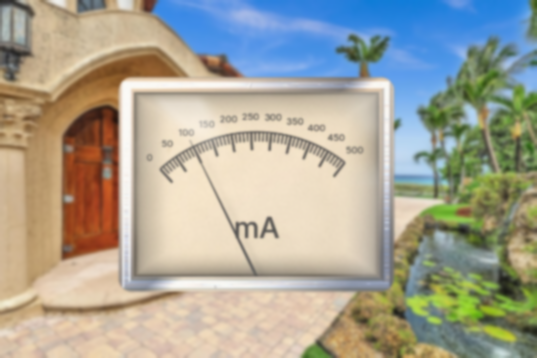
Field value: 100 mA
